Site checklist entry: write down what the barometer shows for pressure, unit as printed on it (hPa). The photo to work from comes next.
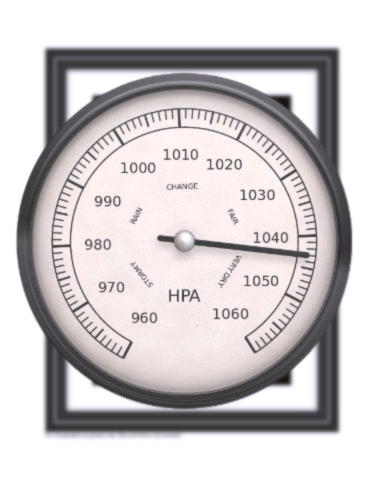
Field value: 1043 hPa
